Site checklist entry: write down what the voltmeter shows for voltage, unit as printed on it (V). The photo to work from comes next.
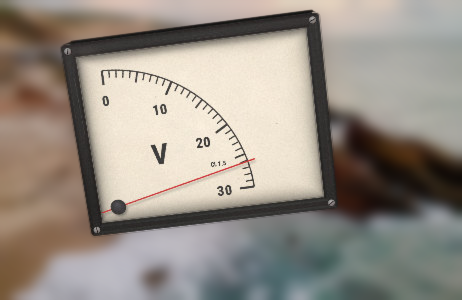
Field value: 26 V
